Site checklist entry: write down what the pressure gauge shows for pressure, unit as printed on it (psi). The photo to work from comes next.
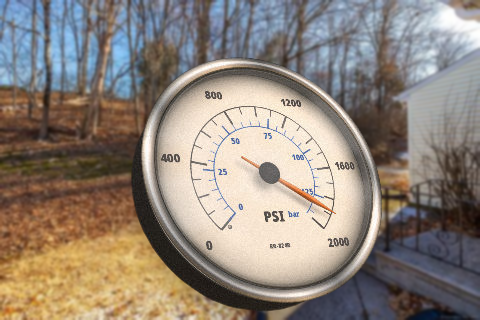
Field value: 1900 psi
